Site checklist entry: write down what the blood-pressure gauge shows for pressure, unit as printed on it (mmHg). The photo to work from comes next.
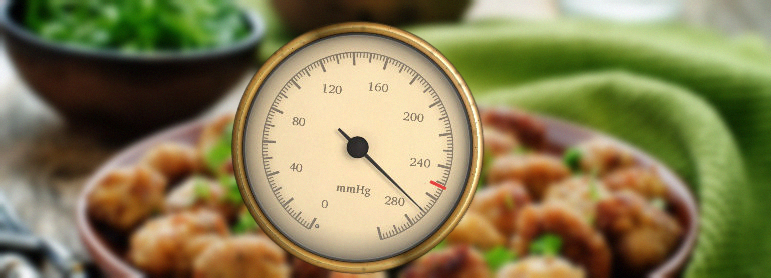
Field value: 270 mmHg
